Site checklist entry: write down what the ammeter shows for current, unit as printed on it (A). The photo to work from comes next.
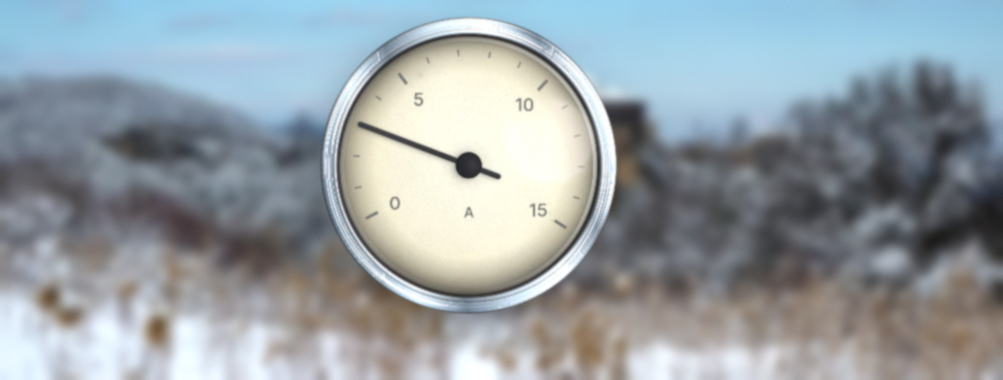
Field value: 3 A
